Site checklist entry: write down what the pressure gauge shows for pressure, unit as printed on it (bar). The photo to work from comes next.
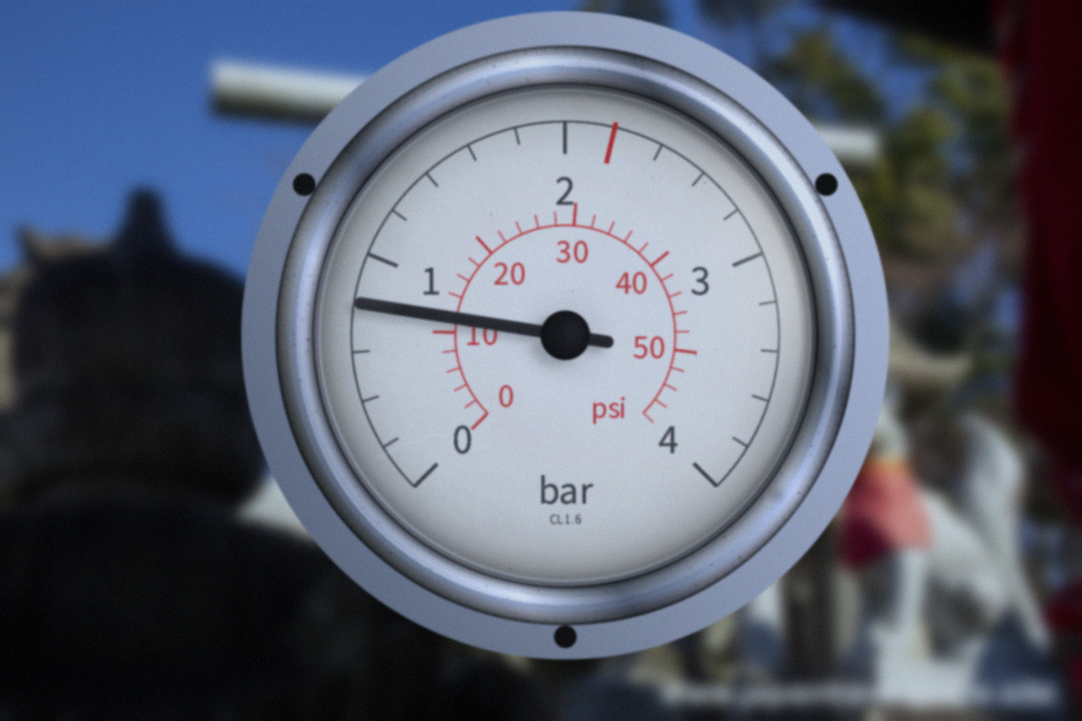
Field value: 0.8 bar
